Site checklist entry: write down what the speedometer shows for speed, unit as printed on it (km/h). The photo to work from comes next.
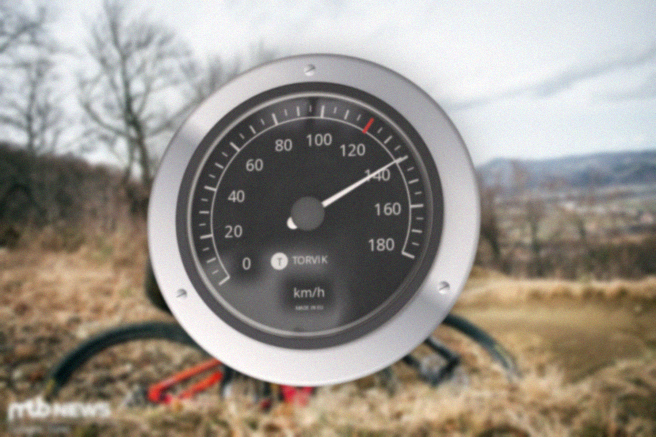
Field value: 140 km/h
